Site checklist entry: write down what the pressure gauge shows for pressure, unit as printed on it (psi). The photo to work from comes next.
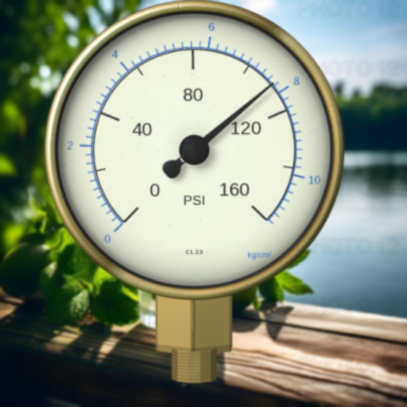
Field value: 110 psi
